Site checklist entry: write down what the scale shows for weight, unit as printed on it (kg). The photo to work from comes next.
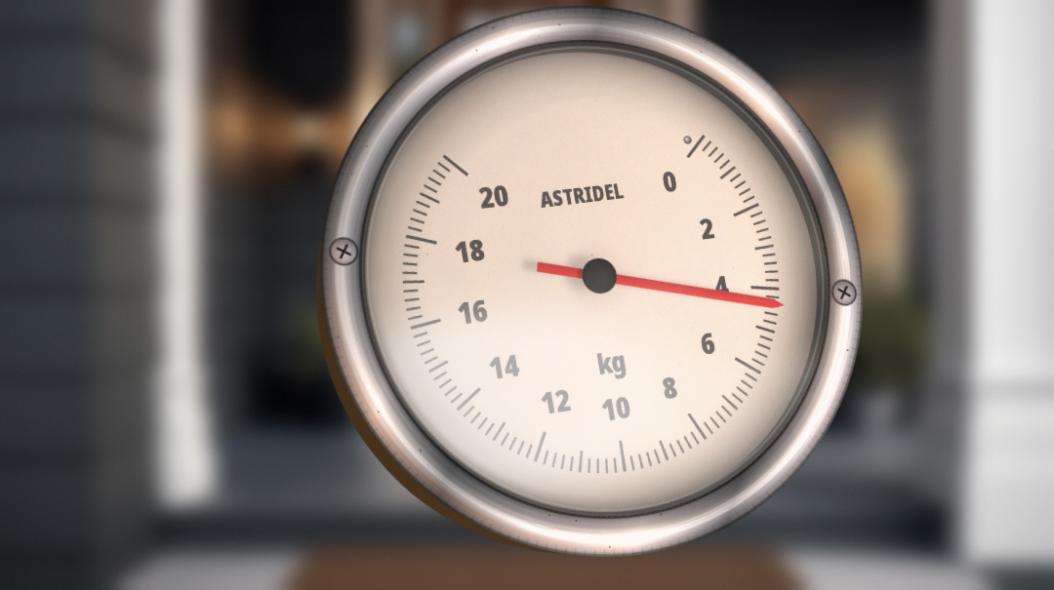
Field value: 4.4 kg
